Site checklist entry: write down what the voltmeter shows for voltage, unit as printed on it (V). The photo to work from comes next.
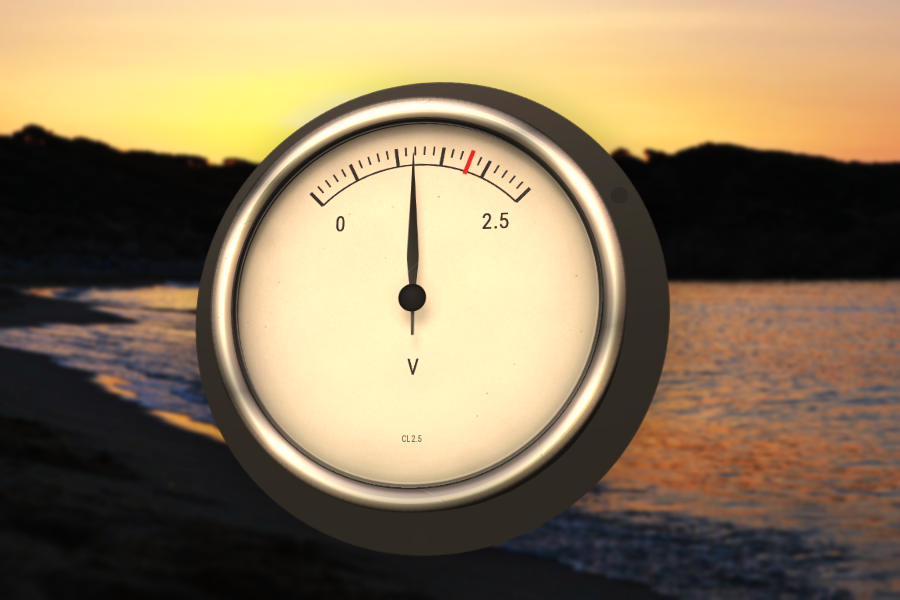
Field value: 1.2 V
